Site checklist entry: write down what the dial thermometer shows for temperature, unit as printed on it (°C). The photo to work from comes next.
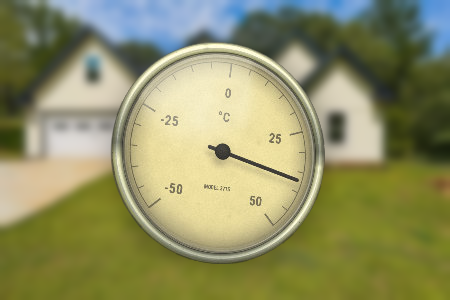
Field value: 37.5 °C
